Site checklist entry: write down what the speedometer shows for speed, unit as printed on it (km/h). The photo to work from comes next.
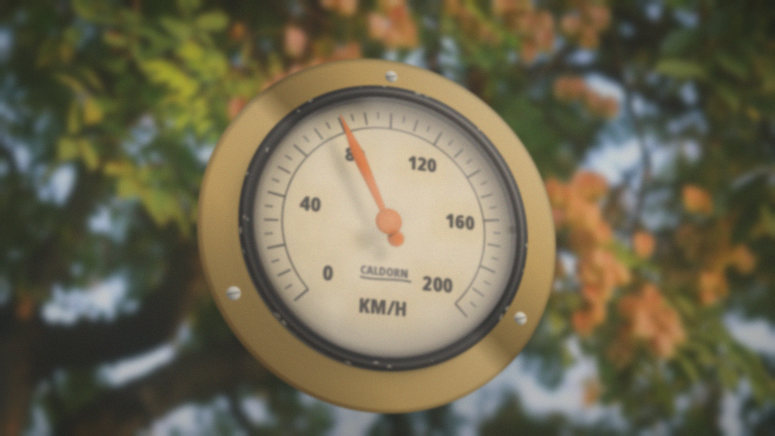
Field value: 80 km/h
